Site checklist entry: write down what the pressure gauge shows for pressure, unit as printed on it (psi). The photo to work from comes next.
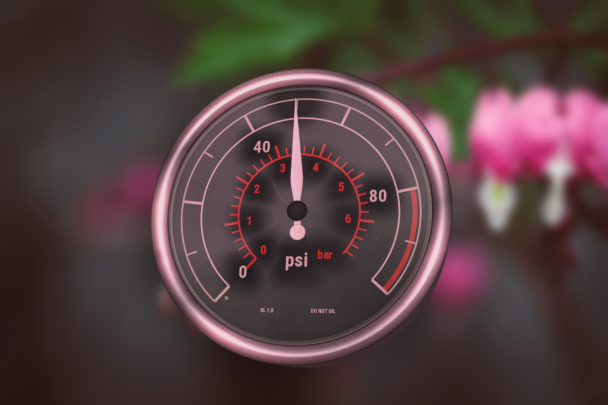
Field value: 50 psi
